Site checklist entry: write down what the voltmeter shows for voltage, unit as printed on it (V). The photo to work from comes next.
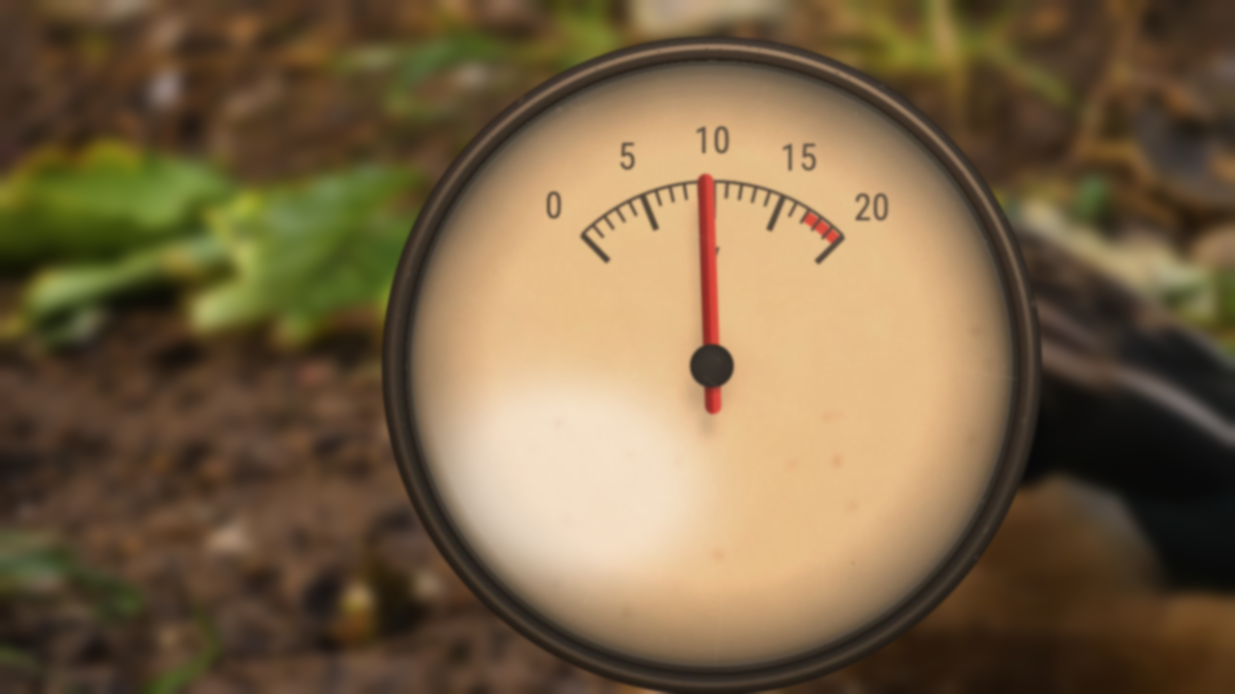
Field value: 9.5 V
